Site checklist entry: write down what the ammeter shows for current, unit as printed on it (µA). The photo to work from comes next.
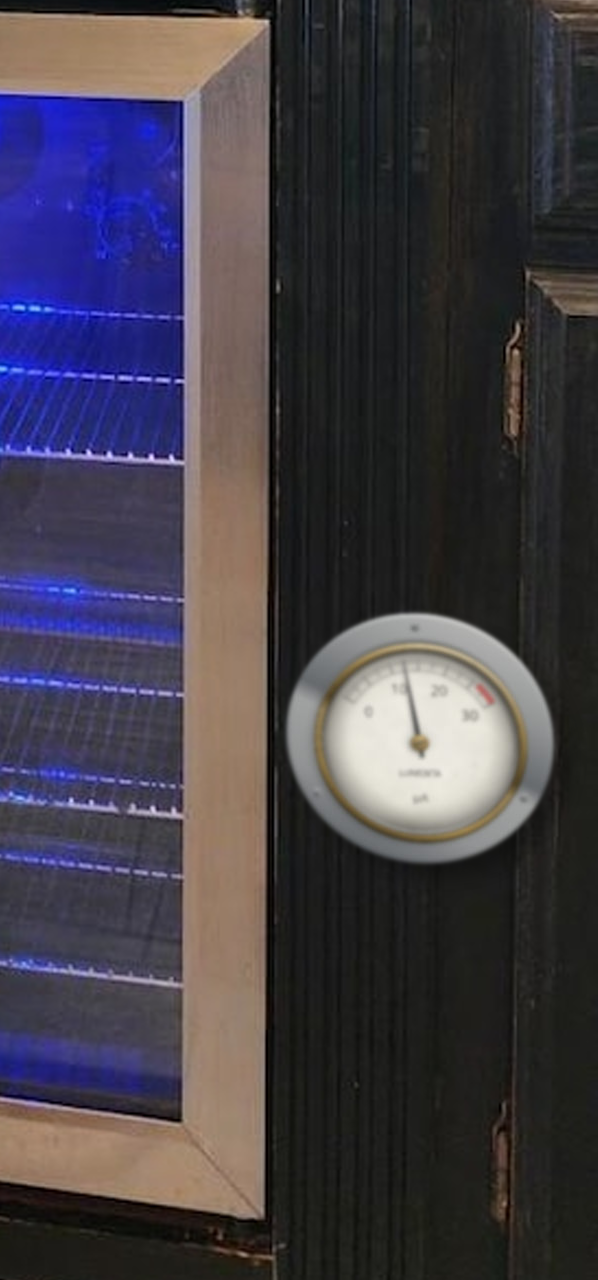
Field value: 12.5 µA
